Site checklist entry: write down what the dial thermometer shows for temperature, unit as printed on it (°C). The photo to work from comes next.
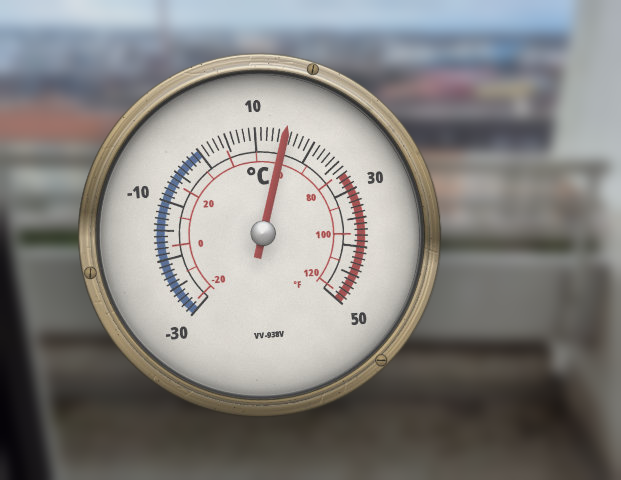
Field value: 15 °C
